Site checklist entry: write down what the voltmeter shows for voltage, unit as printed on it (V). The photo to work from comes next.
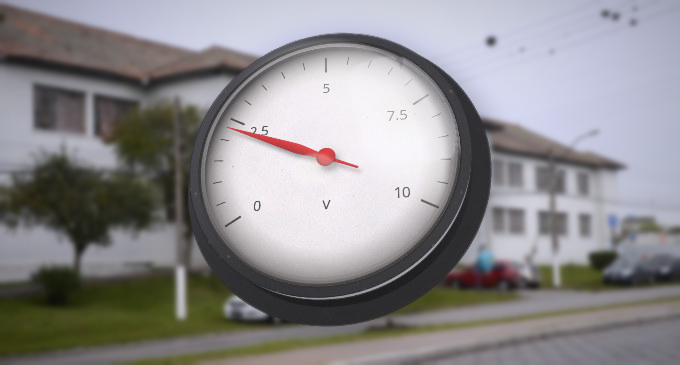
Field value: 2.25 V
